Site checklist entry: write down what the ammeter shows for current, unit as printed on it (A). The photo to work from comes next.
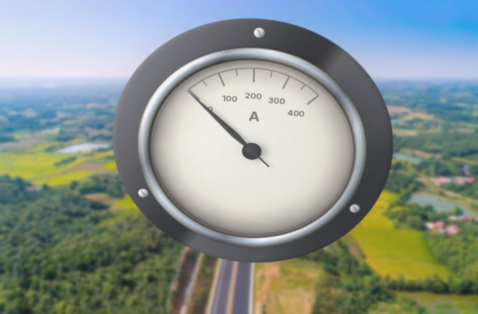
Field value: 0 A
